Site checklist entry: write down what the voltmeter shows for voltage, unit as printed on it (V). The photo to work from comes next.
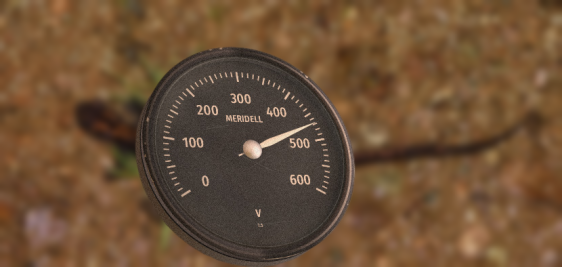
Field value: 470 V
